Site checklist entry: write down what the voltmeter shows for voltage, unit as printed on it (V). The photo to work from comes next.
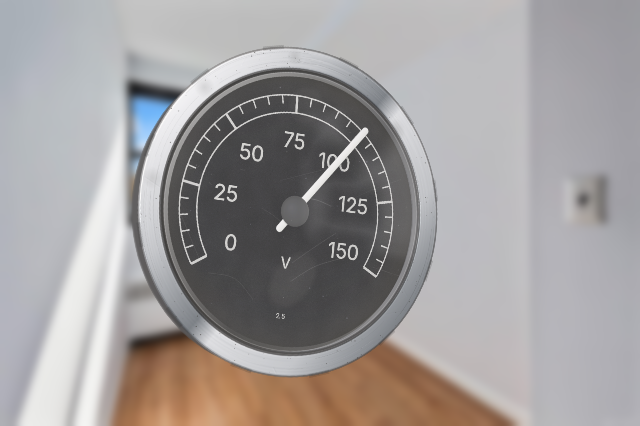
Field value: 100 V
